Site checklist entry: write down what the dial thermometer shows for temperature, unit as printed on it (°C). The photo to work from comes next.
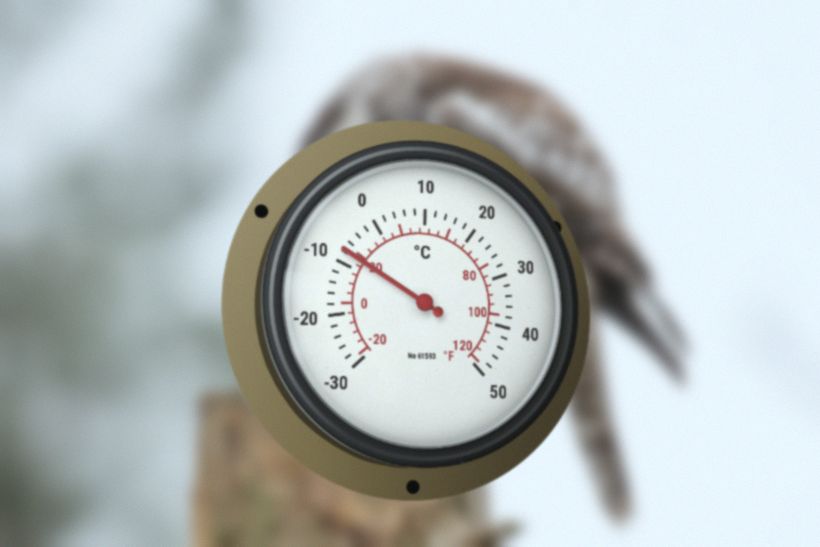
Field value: -8 °C
